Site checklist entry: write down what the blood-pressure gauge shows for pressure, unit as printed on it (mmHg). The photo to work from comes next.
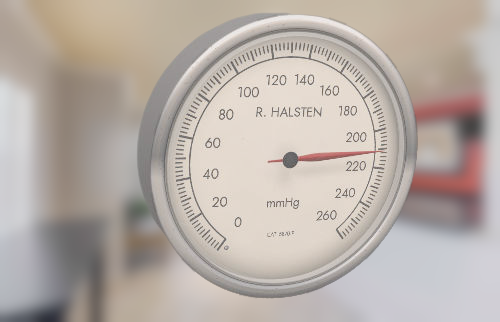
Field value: 210 mmHg
